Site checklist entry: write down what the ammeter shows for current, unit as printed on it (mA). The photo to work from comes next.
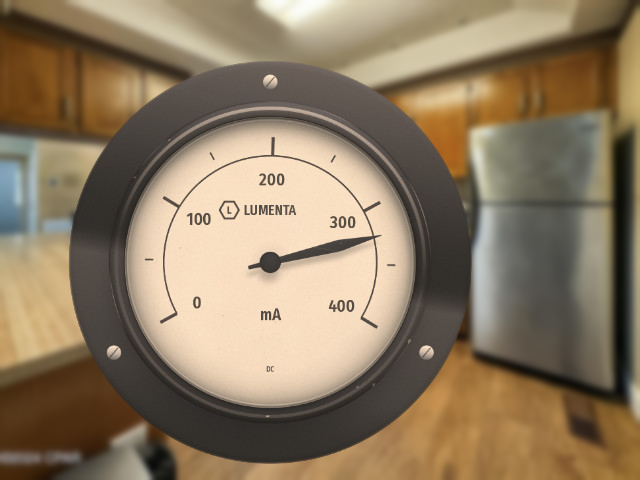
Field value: 325 mA
